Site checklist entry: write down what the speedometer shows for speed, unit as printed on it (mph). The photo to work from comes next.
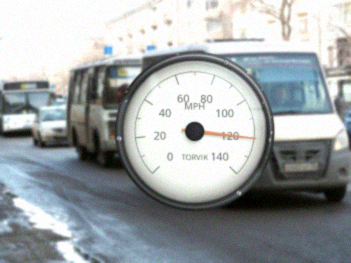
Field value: 120 mph
